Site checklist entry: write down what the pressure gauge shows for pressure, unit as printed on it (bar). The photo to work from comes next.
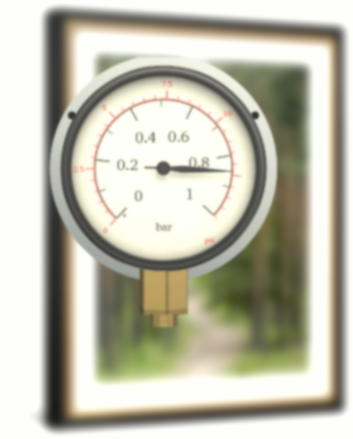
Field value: 0.85 bar
